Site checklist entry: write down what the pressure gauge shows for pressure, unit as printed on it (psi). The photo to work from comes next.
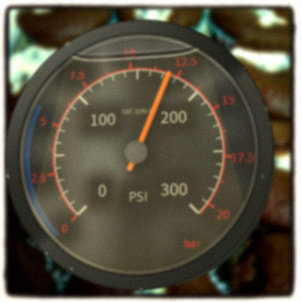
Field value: 175 psi
